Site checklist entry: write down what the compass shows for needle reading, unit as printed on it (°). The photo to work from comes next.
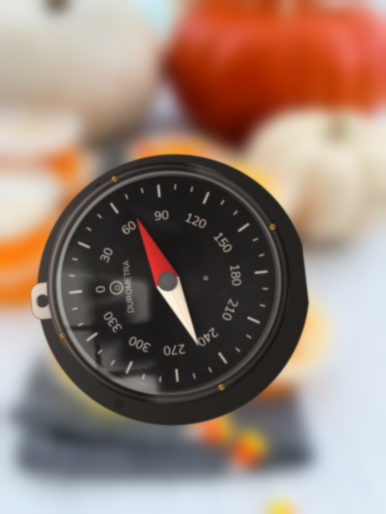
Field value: 70 °
